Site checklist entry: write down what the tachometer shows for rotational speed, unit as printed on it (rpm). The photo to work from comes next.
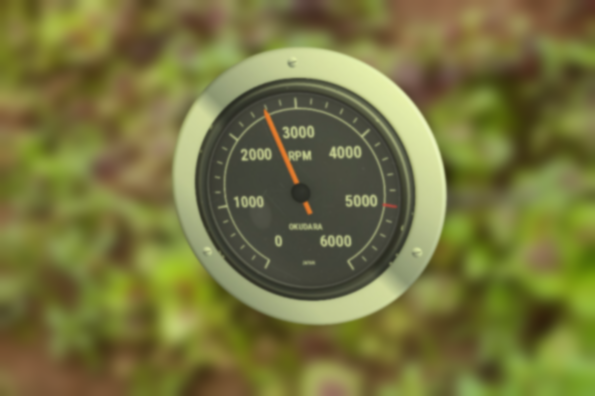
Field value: 2600 rpm
